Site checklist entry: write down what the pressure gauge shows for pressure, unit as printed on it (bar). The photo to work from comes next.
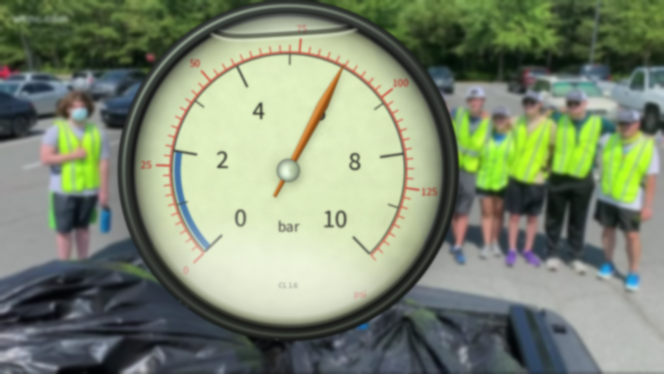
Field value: 6 bar
